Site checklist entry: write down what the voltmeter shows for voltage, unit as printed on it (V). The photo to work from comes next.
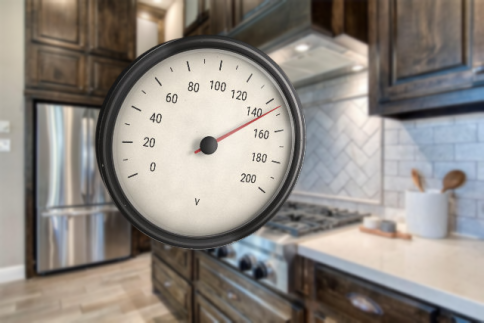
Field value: 145 V
